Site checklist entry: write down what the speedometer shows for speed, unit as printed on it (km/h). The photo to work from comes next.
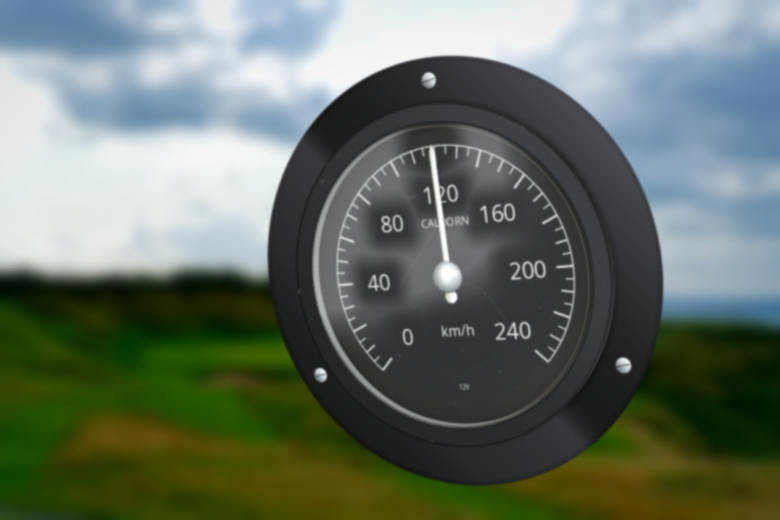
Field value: 120 km/h
